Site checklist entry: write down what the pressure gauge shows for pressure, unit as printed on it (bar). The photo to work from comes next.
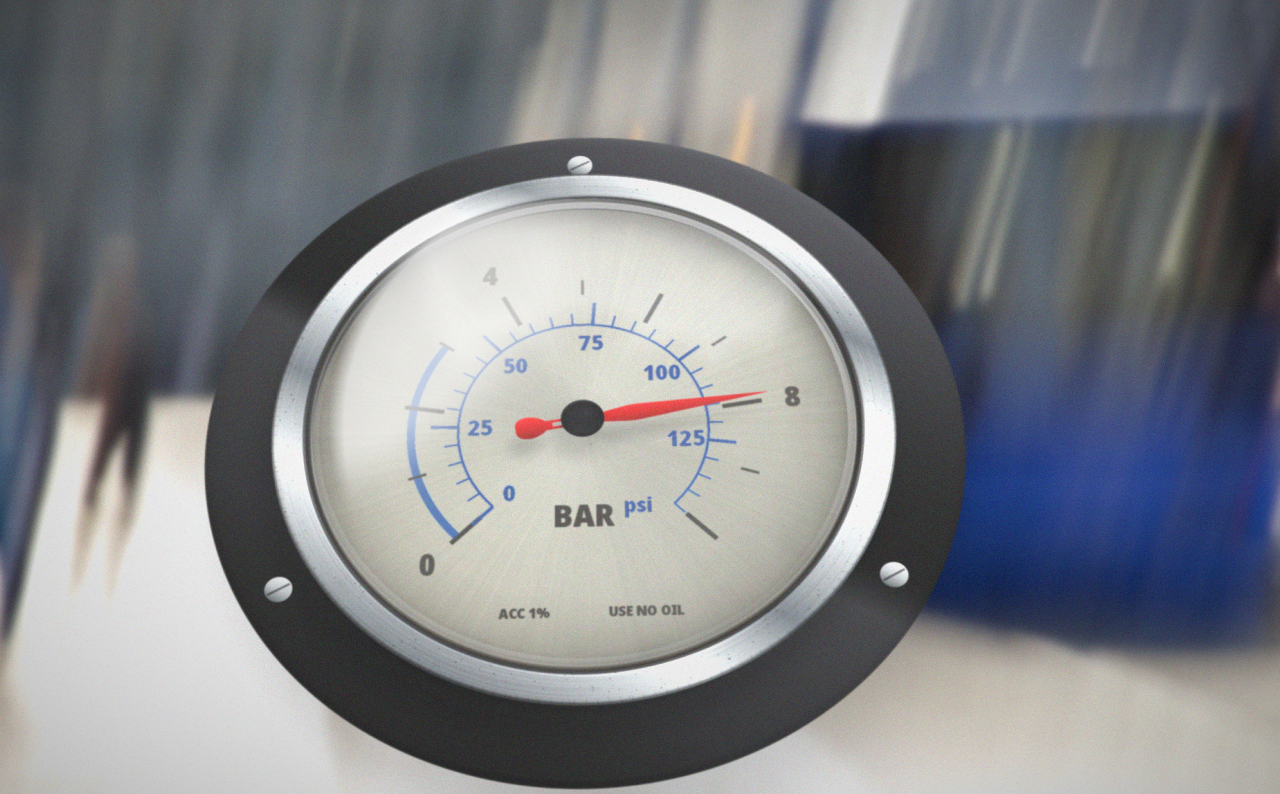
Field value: 8 bar
